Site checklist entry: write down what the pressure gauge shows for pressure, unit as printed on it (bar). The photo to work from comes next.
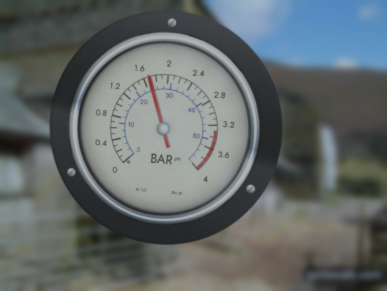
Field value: 1.7 bar
